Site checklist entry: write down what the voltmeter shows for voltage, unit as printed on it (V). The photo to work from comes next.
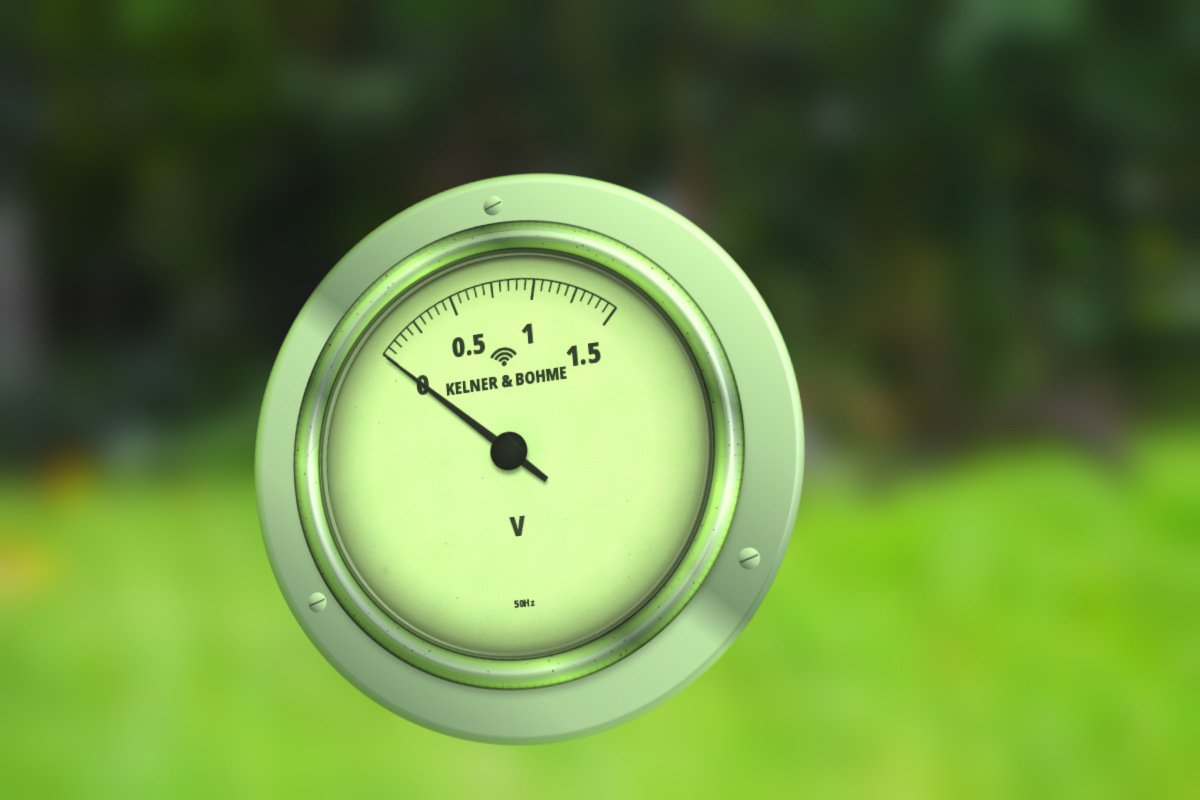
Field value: 0 V
